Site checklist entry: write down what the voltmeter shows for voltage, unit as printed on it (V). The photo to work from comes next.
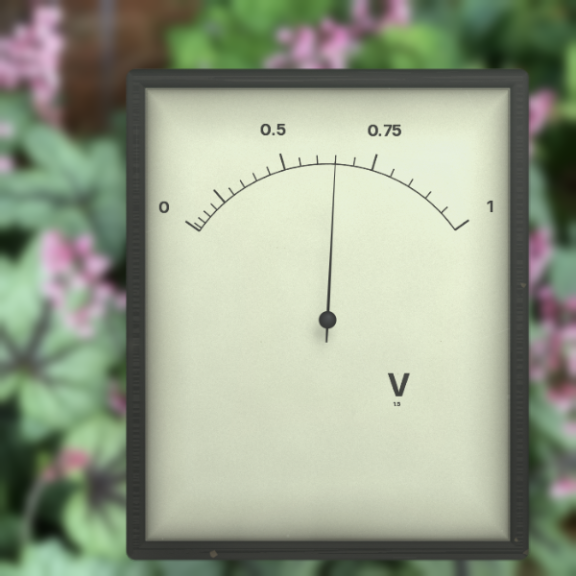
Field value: 0.65 V
